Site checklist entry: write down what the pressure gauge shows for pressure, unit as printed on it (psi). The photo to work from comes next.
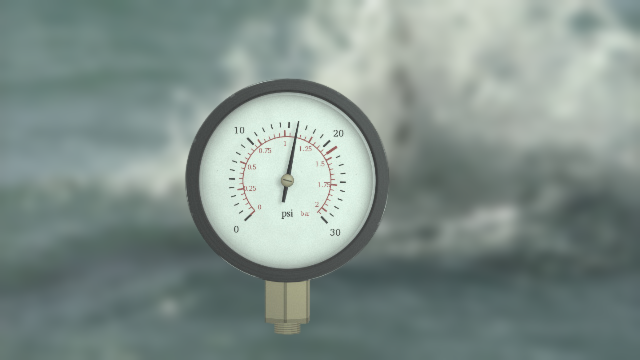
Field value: 16 psi
